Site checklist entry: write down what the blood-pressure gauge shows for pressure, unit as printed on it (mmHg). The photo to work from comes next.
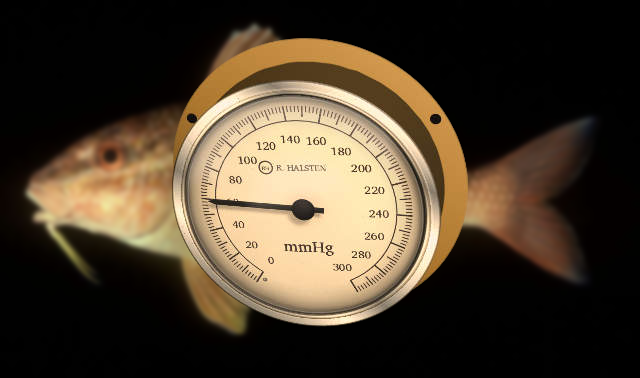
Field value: 60 mmHg
